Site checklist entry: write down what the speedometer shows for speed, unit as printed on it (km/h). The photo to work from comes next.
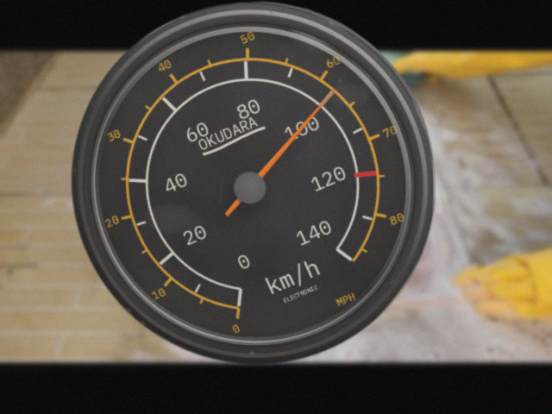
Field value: 100 km/h
